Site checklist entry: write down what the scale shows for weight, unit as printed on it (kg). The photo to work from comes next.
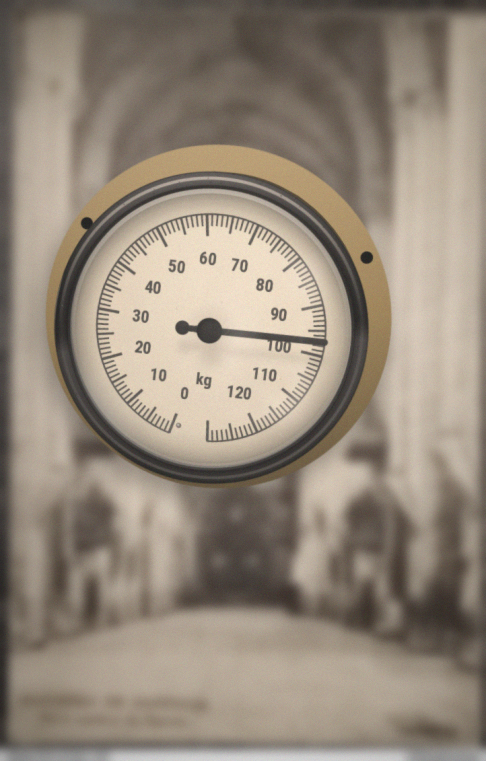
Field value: 97 kg
